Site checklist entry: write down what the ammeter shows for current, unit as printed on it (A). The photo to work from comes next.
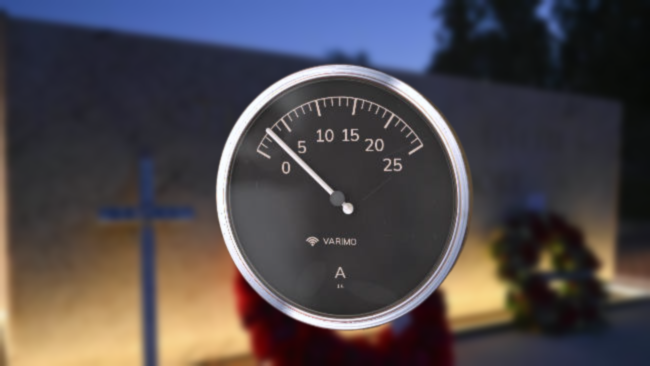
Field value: 3 A
